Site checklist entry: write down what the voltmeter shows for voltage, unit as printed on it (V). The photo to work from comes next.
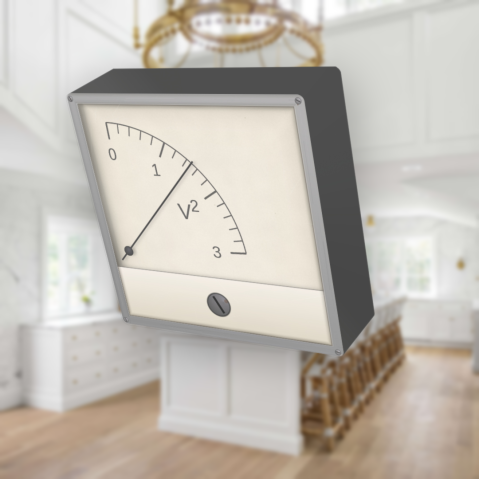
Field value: 1.5 V
